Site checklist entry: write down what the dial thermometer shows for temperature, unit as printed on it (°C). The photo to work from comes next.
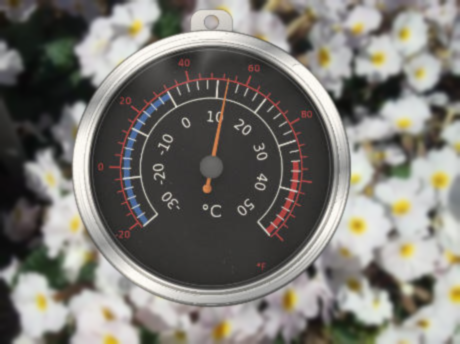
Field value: 12 °C
